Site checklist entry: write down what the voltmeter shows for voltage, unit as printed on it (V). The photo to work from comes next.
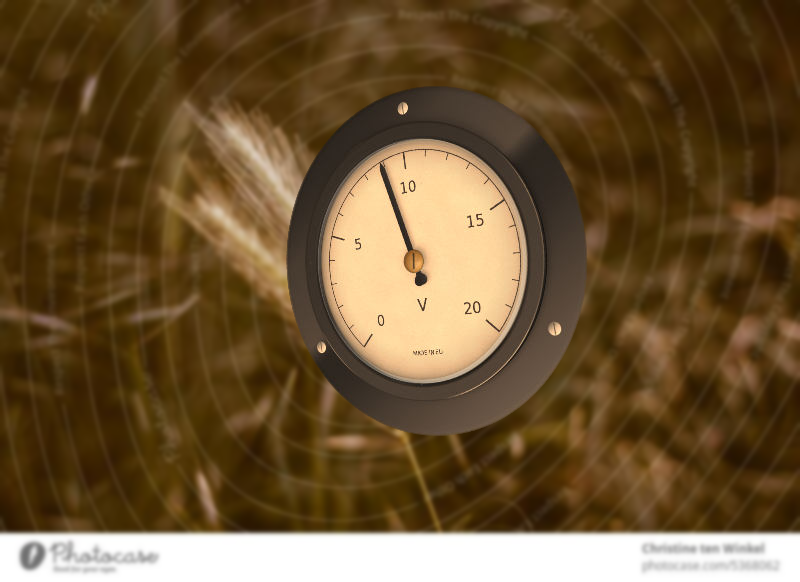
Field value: 9 V
